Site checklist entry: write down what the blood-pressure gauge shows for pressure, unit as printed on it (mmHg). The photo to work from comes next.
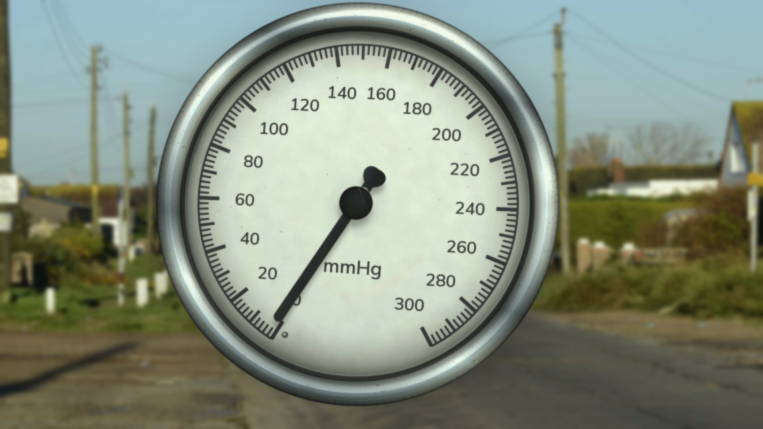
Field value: 2 mmHg
